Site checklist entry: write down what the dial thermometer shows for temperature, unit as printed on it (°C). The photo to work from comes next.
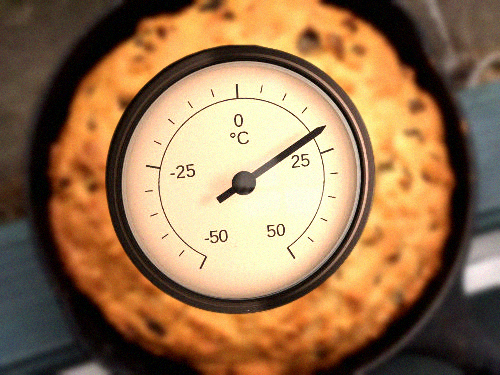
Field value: 20 °C
